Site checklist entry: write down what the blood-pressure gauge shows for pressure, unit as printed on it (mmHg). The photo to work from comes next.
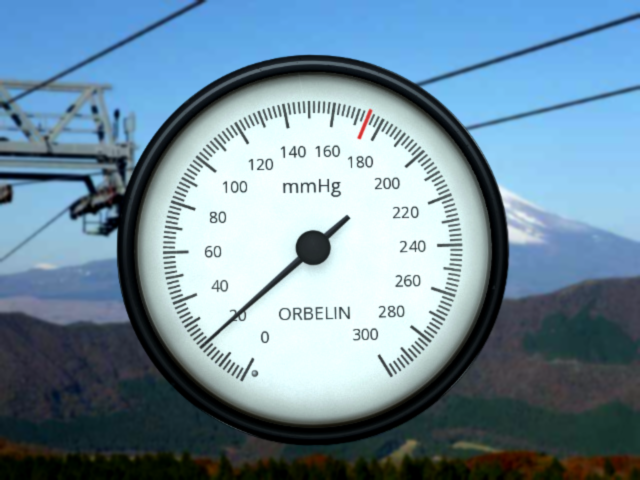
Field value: 20 mmHg
